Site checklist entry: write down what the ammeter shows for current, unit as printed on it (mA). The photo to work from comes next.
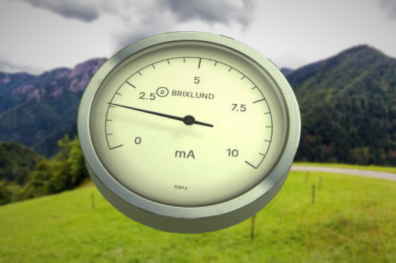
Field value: 1.5 mA
